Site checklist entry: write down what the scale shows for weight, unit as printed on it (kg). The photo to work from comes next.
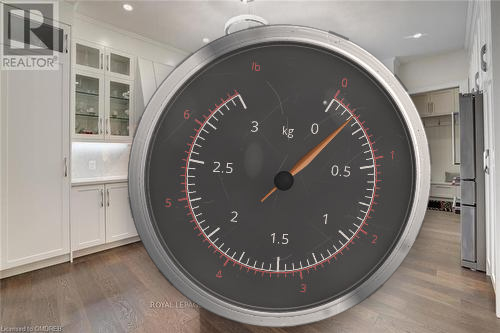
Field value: 0.15 kg
